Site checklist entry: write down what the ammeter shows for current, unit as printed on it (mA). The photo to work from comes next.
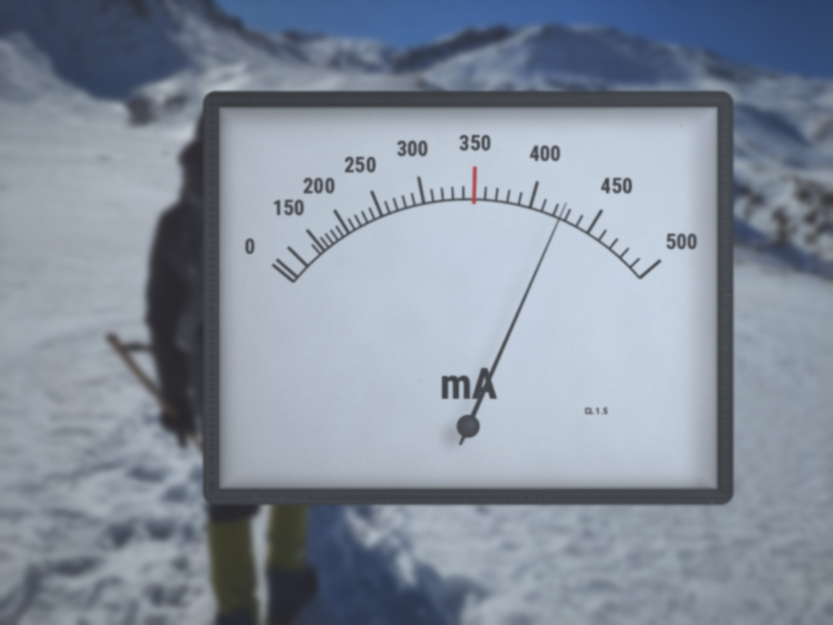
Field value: 425 mA
